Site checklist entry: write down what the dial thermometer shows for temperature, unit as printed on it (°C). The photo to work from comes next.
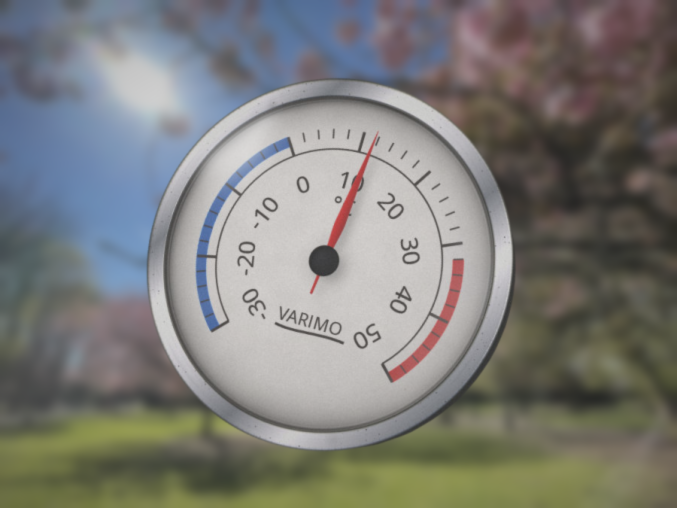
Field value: 12 °C
